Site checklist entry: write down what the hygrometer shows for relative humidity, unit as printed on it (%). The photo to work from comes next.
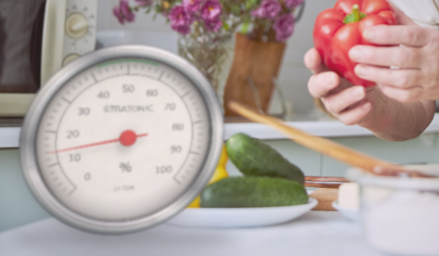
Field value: 14 %
